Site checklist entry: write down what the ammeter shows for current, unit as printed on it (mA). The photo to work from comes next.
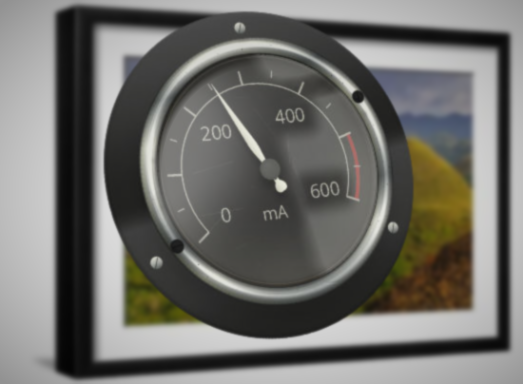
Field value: 250 mA
